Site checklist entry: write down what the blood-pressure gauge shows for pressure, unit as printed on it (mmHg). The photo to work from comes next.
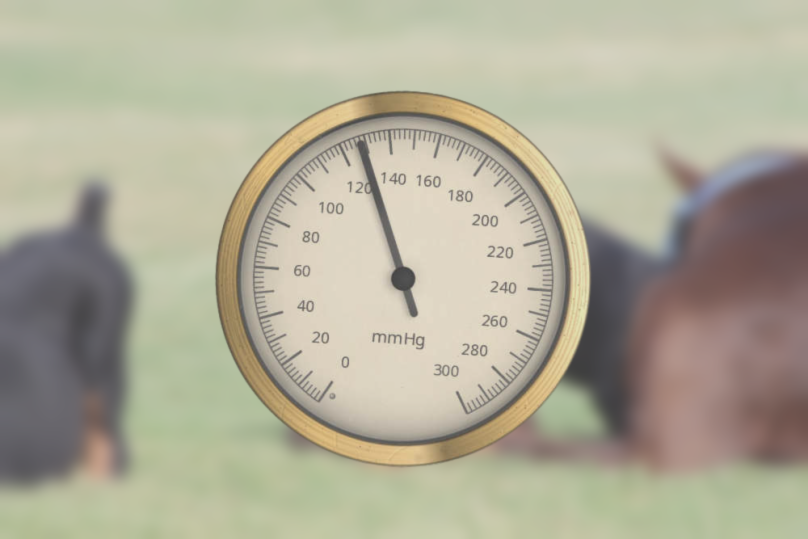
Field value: 128 mmHg
